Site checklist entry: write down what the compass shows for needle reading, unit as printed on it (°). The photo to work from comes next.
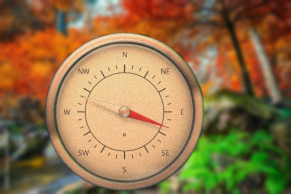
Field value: 110 °
